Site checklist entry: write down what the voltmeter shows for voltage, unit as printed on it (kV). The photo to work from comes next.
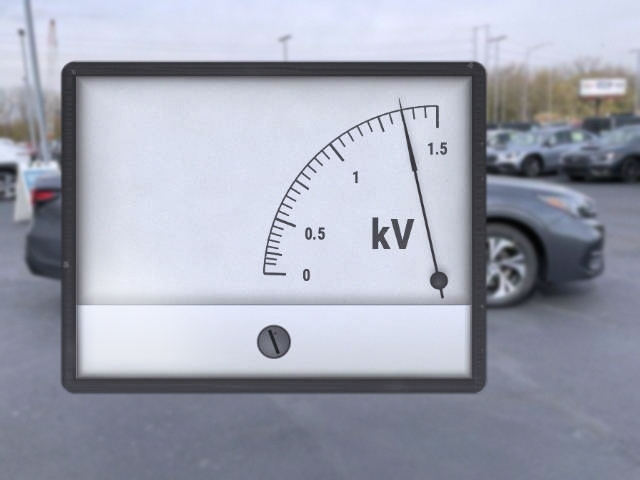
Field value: 1.35 kV
